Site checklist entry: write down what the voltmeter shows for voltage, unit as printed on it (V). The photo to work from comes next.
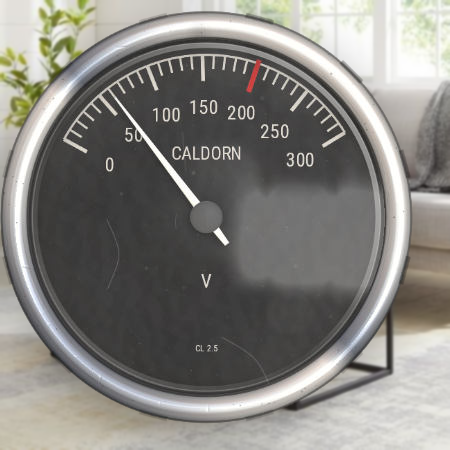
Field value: 60 V
